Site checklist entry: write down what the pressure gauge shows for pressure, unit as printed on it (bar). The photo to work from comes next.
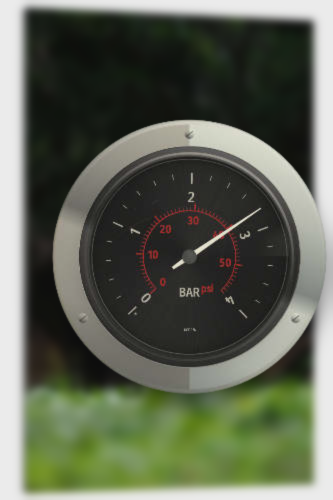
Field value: 2.8 bar
